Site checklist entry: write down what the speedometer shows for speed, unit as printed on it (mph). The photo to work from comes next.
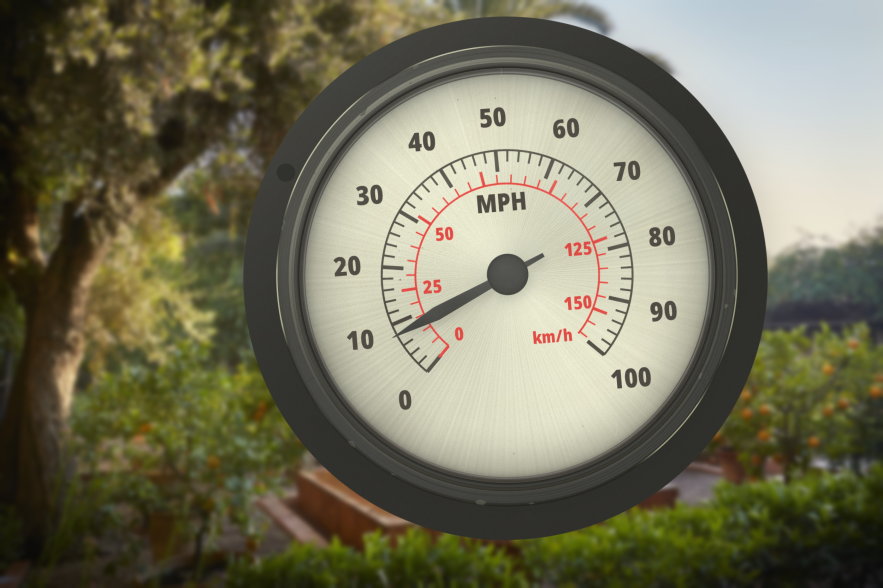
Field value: 8 mph
